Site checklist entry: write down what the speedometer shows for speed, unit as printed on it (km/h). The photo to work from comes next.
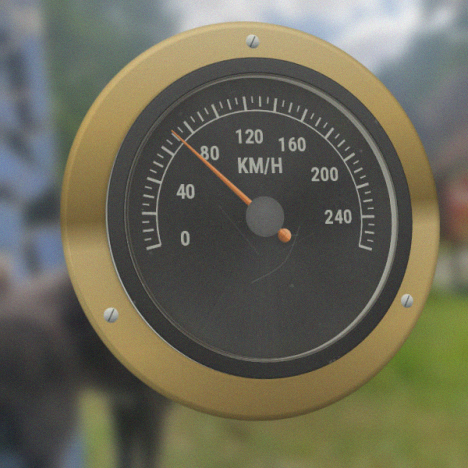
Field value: 70 km/h
